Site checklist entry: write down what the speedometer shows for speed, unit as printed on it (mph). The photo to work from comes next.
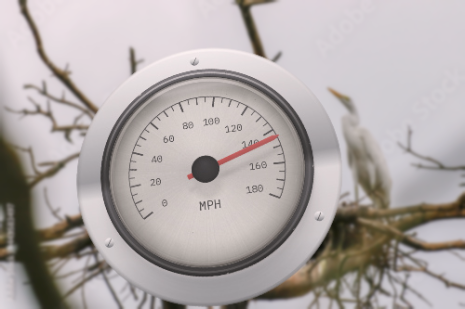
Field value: 145 mph
